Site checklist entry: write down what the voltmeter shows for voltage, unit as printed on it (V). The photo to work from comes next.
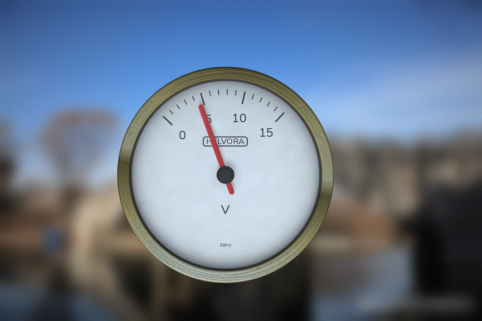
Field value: 4.5 V
